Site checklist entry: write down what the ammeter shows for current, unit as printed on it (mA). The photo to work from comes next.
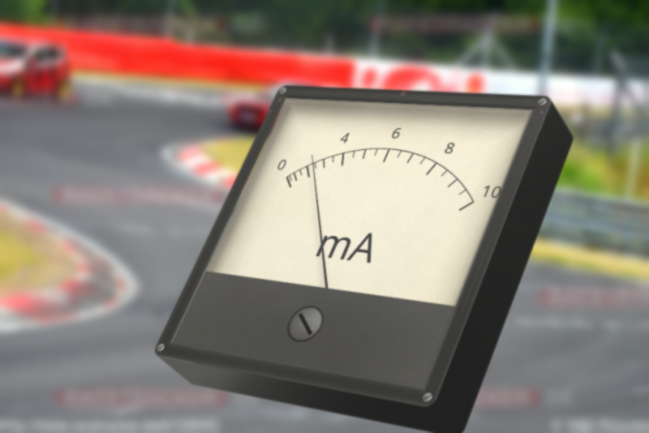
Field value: 2.5 mA
